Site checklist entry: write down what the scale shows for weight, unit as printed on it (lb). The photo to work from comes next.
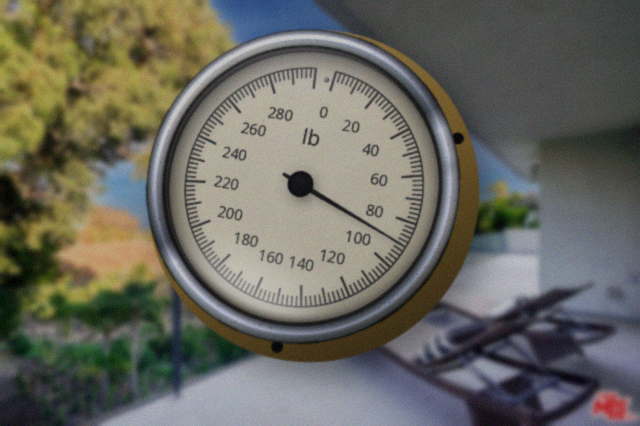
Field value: 90 lb
